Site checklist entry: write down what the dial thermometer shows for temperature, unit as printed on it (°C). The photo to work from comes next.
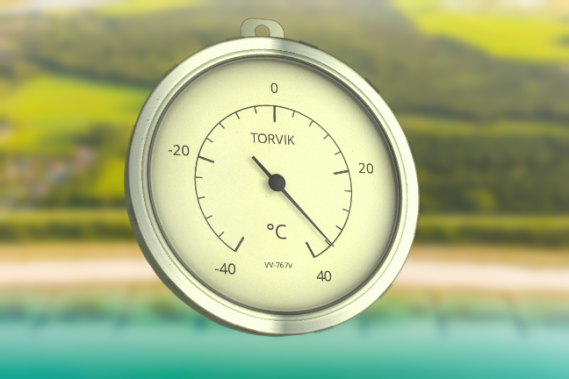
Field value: 36 °C
